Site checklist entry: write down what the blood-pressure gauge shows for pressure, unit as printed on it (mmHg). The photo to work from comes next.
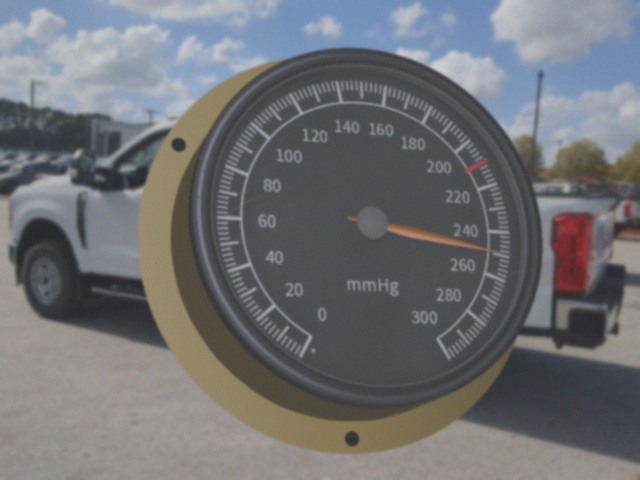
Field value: 250 mmHg
